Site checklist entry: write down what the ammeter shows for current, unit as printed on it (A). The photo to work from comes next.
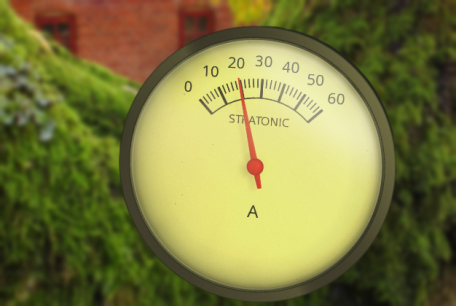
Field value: 20 A
